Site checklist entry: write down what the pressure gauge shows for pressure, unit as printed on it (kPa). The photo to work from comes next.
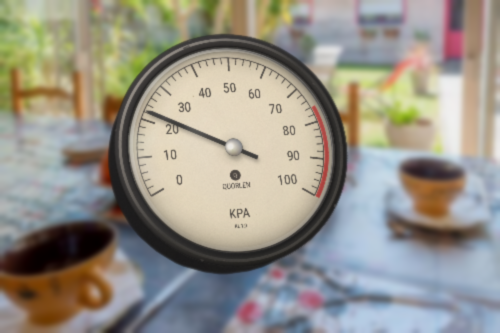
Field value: 22 kPa
